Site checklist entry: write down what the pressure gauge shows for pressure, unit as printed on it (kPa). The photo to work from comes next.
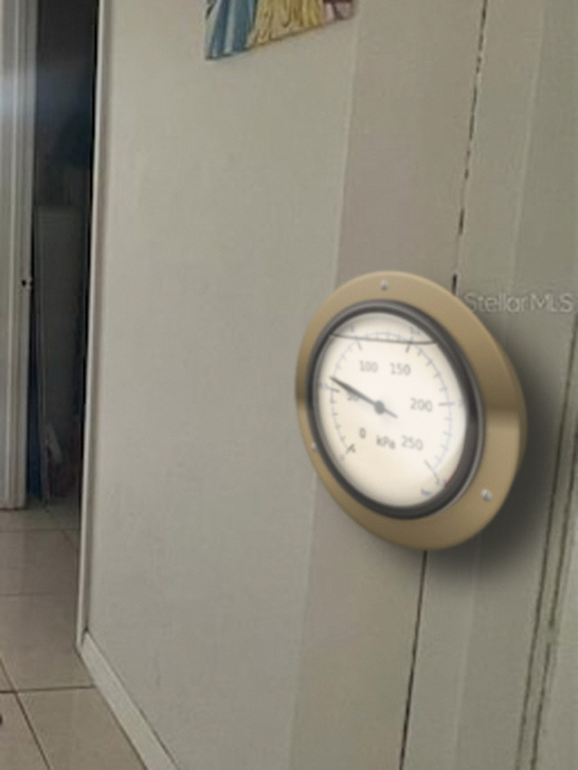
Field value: 60 kPa
